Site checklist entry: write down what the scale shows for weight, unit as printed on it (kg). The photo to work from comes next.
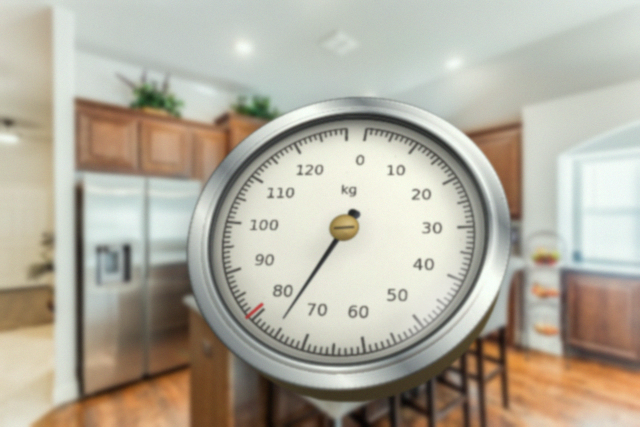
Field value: 75 kg
